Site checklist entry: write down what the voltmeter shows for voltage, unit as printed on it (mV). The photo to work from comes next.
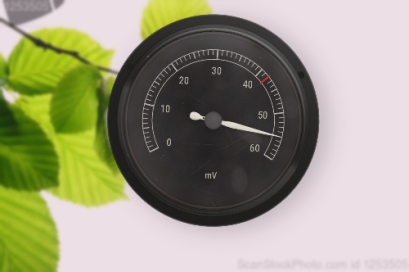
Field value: 55 mV
